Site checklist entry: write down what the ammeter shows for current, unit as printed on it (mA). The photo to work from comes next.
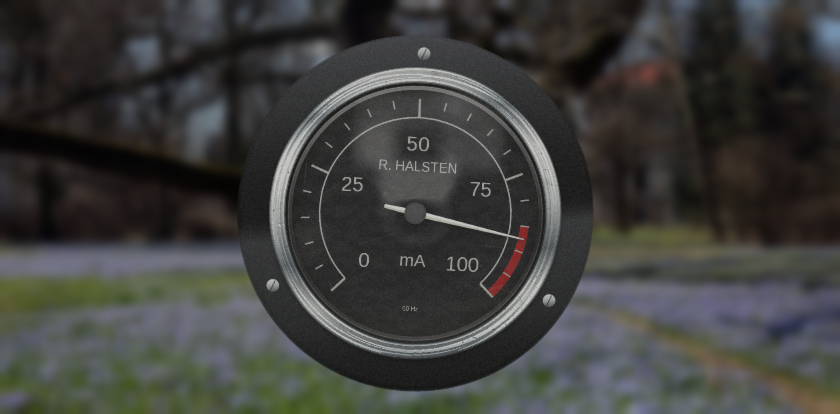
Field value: 87.5 mA
